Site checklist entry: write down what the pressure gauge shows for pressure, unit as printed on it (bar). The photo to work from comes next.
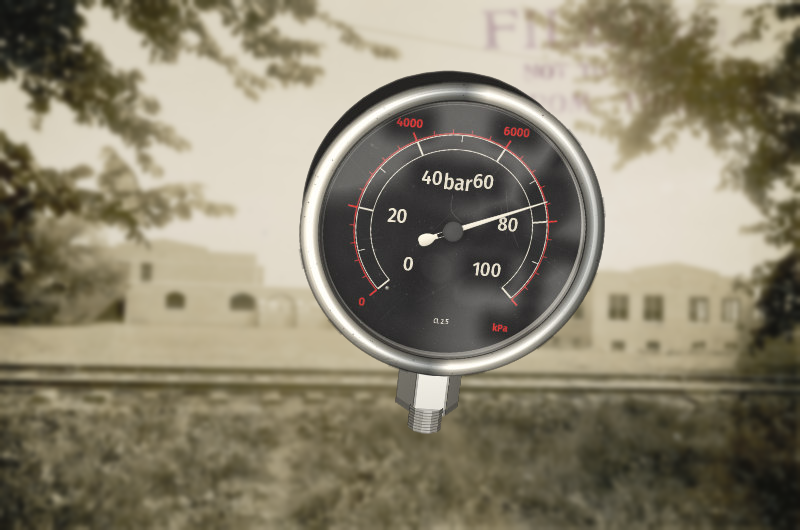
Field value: 75 bar
